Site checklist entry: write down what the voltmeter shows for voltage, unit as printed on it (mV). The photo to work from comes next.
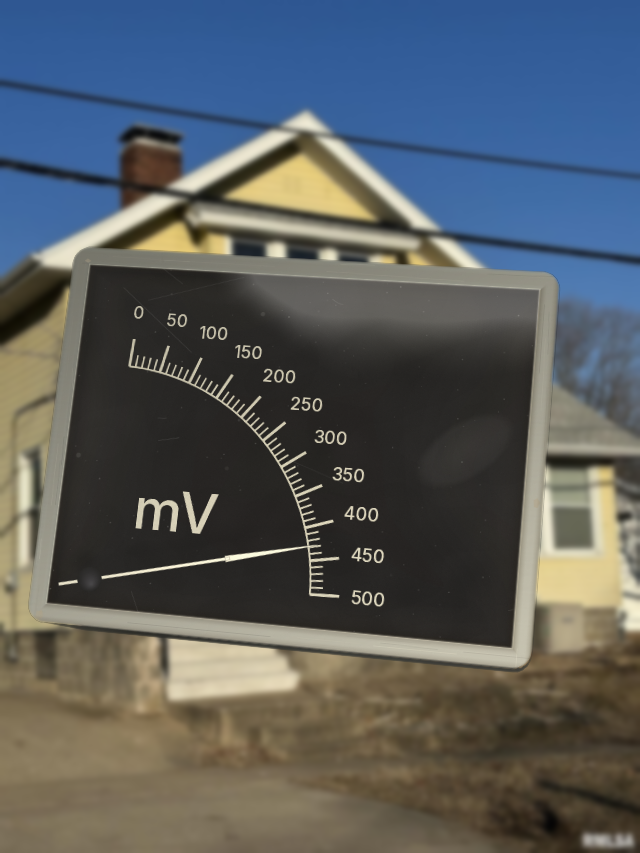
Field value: 430 mV
